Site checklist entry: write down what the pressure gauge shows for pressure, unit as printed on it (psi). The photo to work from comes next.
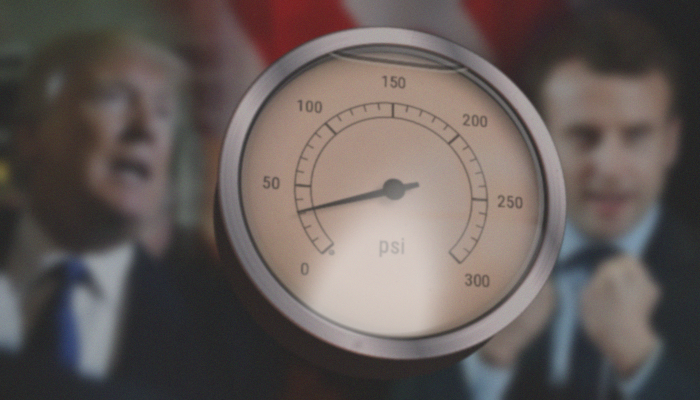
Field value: 30 psi
